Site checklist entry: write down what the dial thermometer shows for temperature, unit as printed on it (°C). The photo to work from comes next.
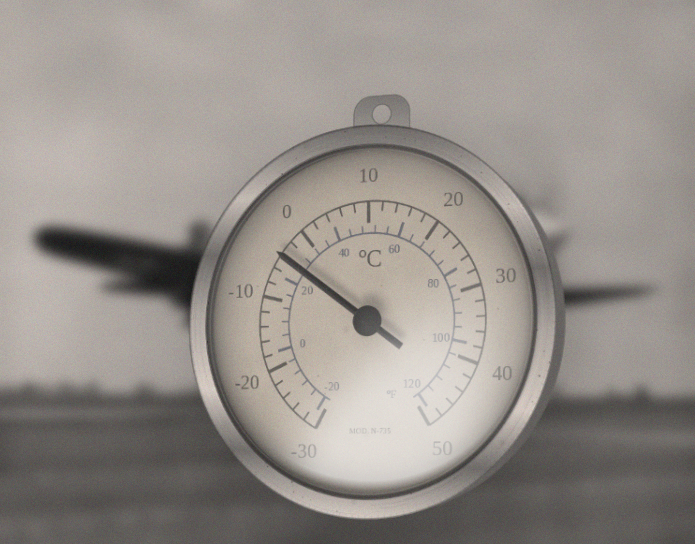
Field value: -4 °C
